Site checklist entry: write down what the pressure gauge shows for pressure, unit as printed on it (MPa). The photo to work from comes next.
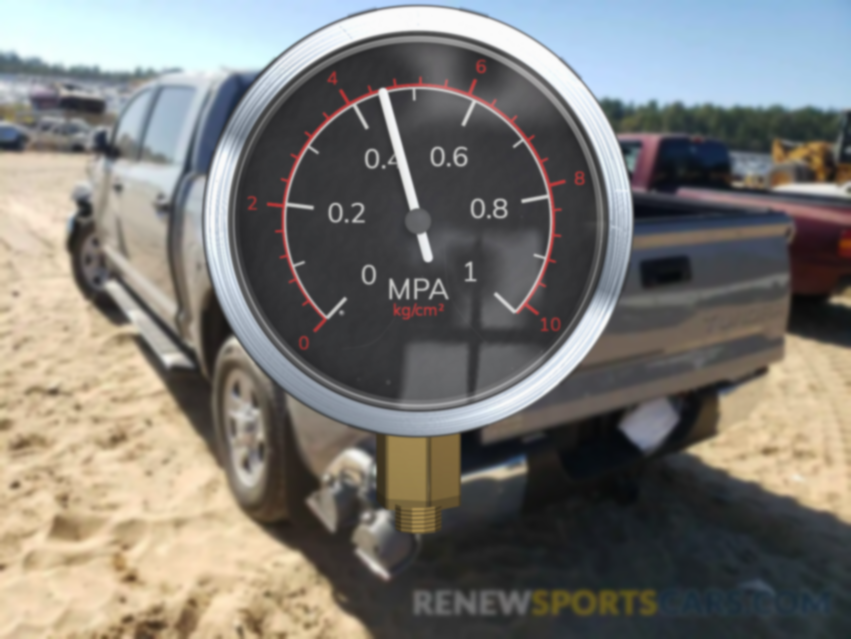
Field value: 0.45 MPa
